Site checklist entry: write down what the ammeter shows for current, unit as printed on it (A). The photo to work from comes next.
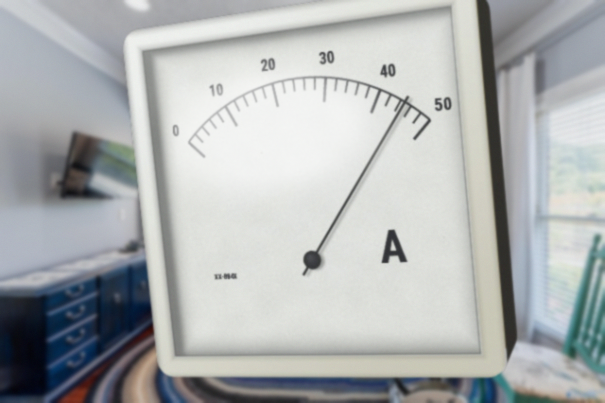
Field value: 45 A
